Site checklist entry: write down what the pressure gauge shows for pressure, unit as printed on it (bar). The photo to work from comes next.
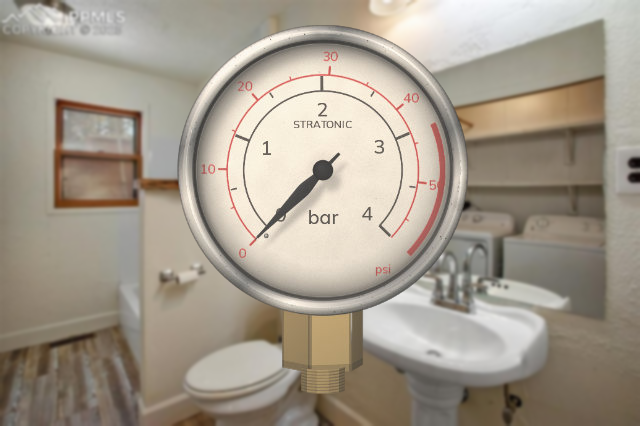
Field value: 0 bar
